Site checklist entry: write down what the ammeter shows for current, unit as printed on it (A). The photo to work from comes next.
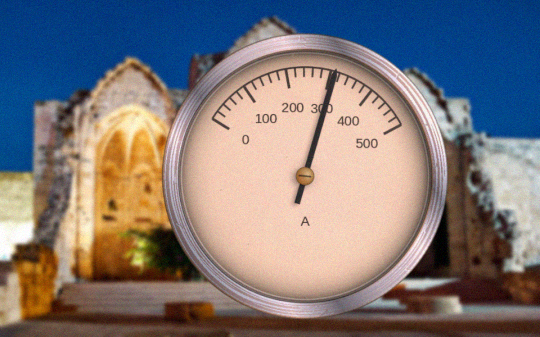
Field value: 310 A
